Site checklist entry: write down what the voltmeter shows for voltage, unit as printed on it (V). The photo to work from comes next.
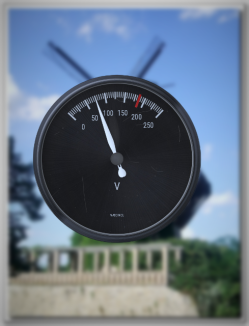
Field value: 75 V
